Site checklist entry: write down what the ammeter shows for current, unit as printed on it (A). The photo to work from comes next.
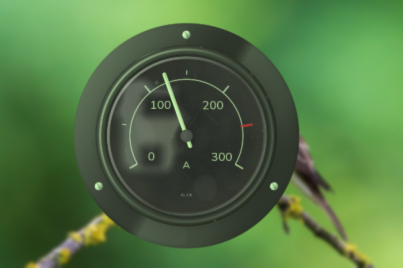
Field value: 125 A
